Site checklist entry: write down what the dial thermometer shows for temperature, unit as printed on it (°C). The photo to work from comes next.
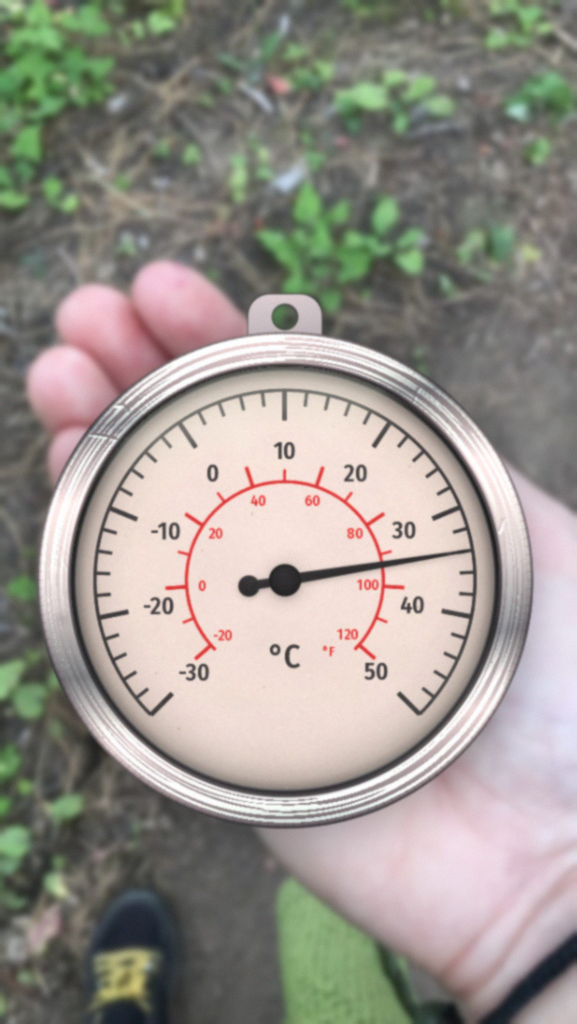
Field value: 34 °C
